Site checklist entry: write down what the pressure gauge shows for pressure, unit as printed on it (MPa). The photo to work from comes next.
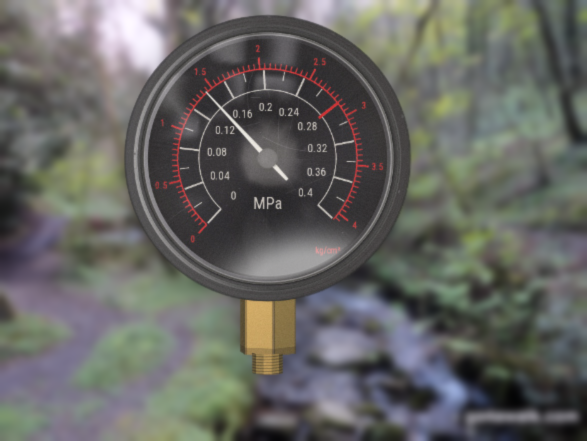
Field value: 0.14 MPa
